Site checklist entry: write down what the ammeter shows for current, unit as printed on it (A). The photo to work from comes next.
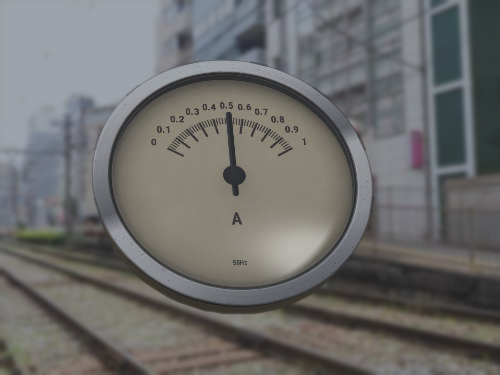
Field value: 0.5 A
